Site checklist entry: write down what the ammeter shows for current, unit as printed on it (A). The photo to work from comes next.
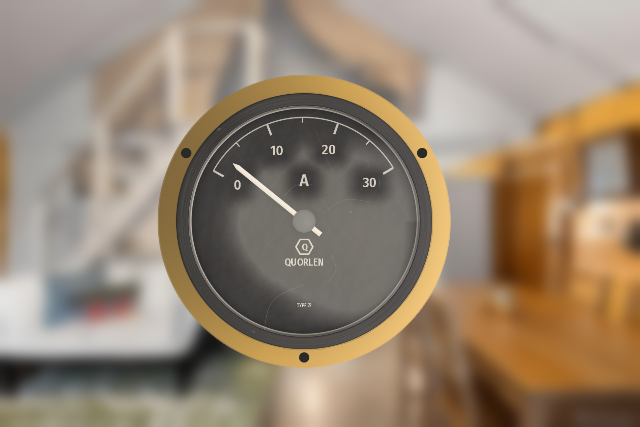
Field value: 2.5 A
